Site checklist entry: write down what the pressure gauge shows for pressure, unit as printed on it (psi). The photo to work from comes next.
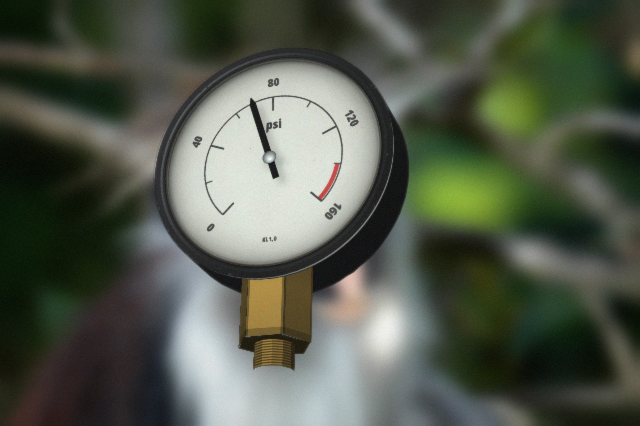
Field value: 70 psi
